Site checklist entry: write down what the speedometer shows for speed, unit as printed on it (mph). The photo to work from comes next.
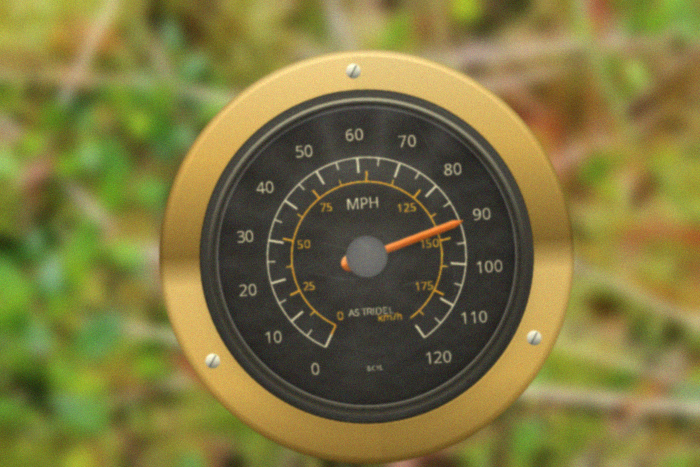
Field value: 90 mph
